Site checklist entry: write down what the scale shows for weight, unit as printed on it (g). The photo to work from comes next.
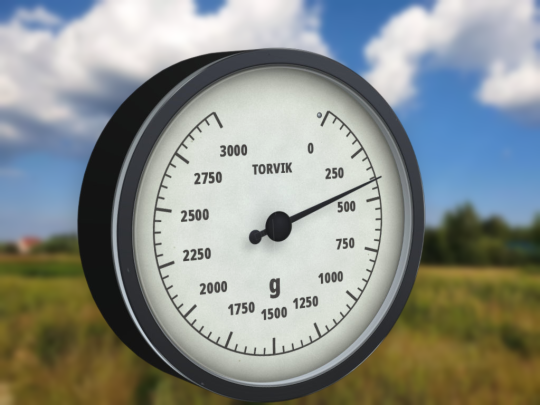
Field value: 400 g
